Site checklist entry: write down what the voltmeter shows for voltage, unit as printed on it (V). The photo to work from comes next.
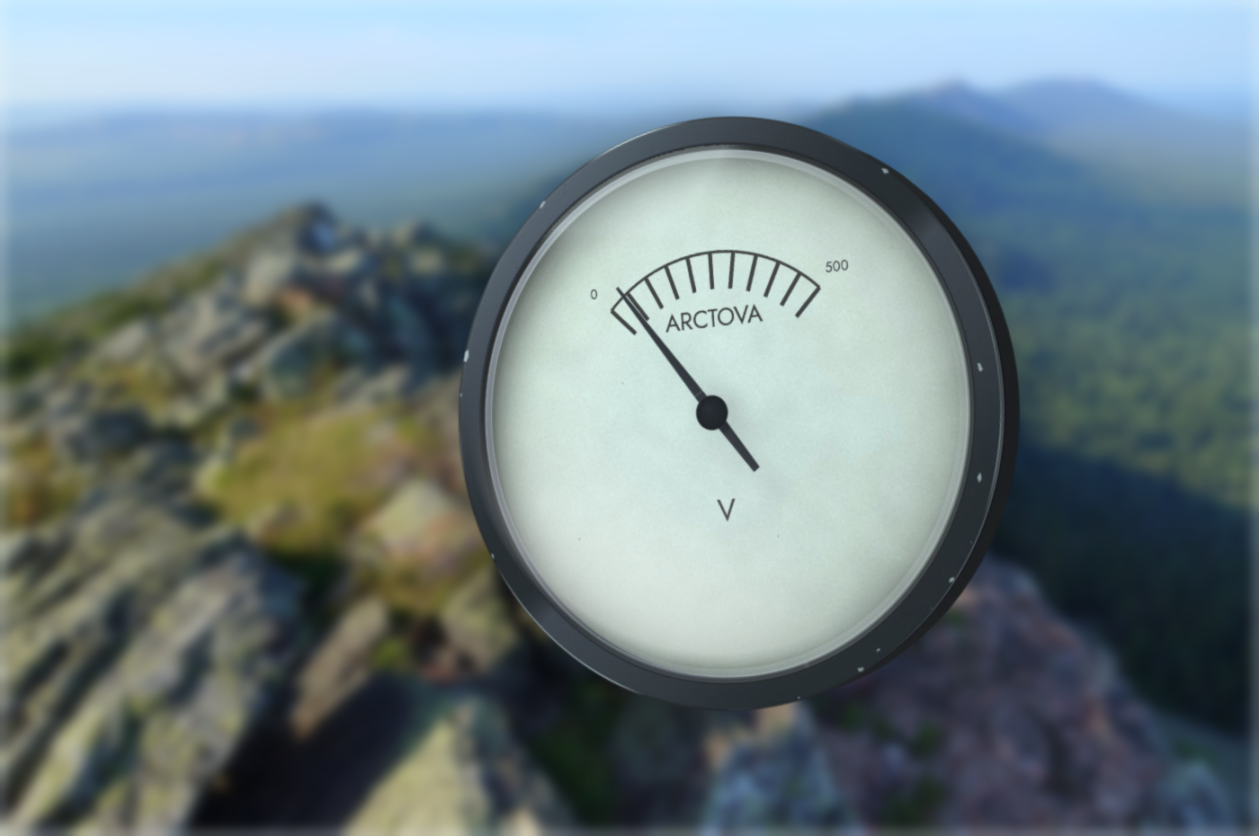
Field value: 50 V
